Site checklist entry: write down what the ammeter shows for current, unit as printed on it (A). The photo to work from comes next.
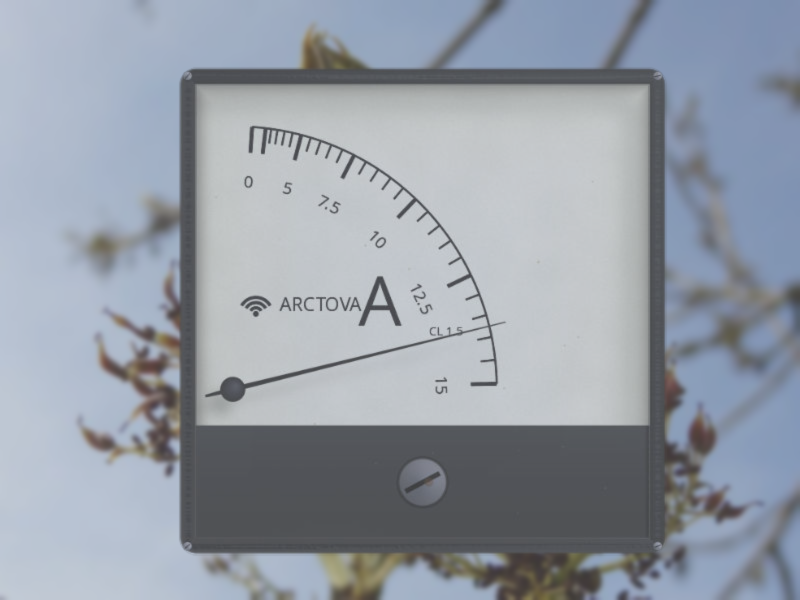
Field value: 13.75 A
